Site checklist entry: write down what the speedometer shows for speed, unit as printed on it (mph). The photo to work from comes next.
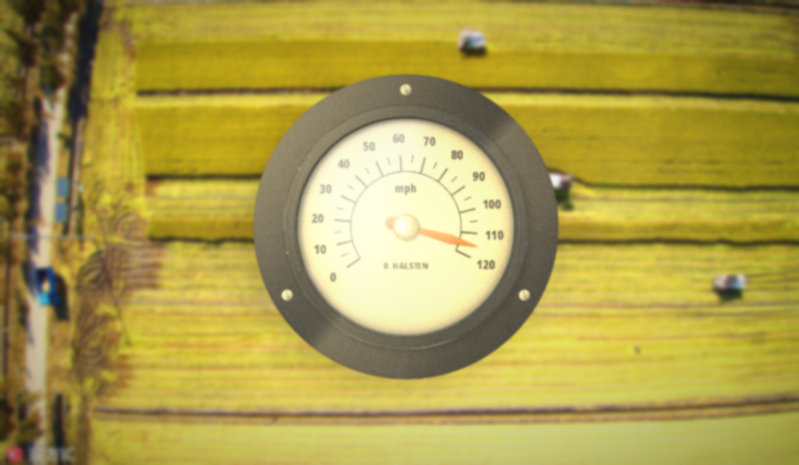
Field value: 115 mph
